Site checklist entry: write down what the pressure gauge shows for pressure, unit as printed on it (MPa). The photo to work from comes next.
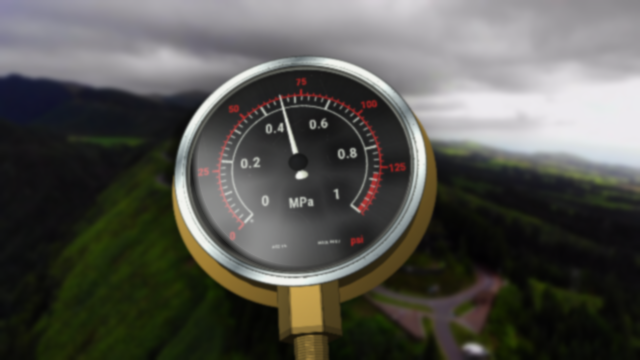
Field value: 0.46 MPa
